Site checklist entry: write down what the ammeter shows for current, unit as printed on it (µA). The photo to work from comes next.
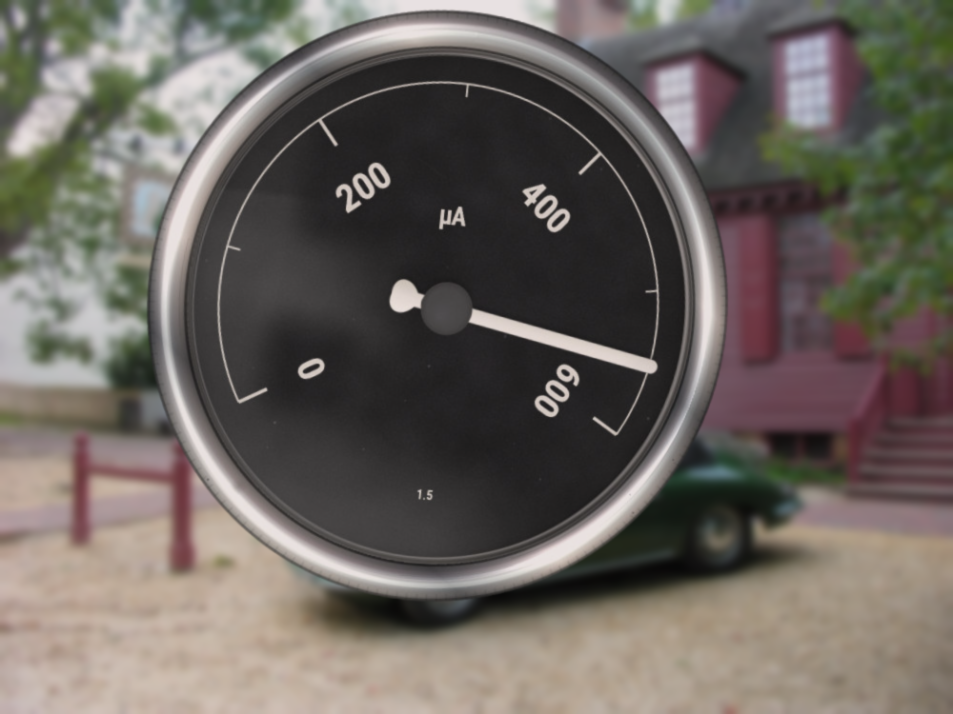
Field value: 550 µA
